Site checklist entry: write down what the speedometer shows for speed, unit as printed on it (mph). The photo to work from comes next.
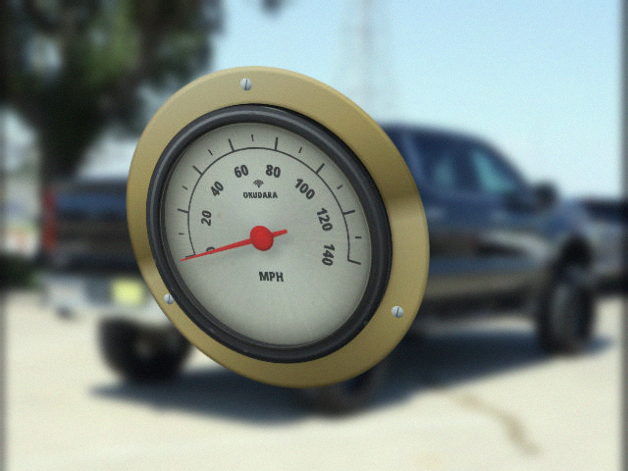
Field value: 0 mph
